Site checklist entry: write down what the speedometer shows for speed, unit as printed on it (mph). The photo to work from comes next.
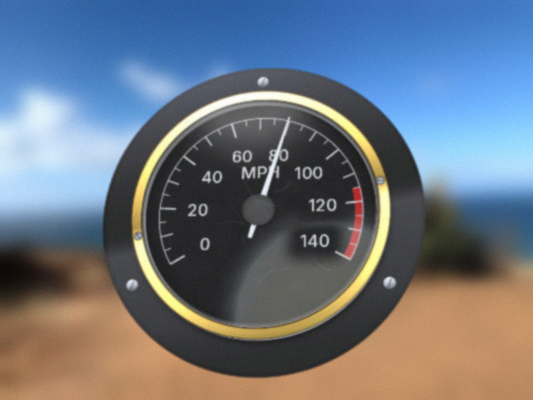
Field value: 80 mph
